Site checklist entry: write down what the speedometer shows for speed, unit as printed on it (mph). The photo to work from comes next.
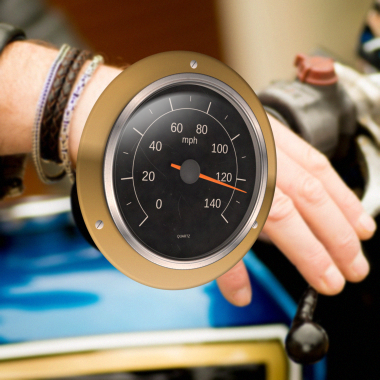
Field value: 125 mph
